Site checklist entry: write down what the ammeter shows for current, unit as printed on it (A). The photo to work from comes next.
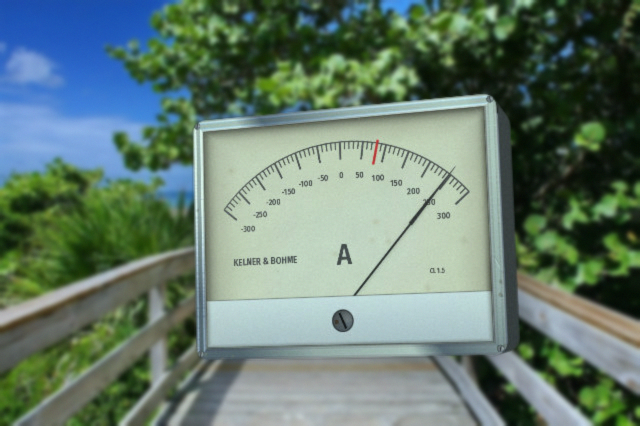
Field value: 250 A
